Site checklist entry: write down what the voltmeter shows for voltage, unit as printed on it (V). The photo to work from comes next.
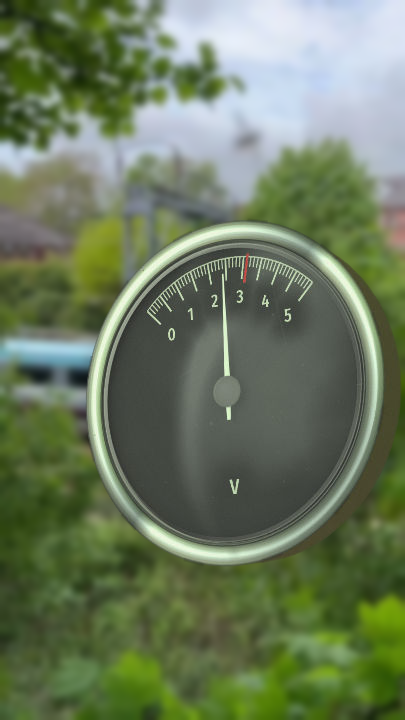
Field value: 2.5 V
